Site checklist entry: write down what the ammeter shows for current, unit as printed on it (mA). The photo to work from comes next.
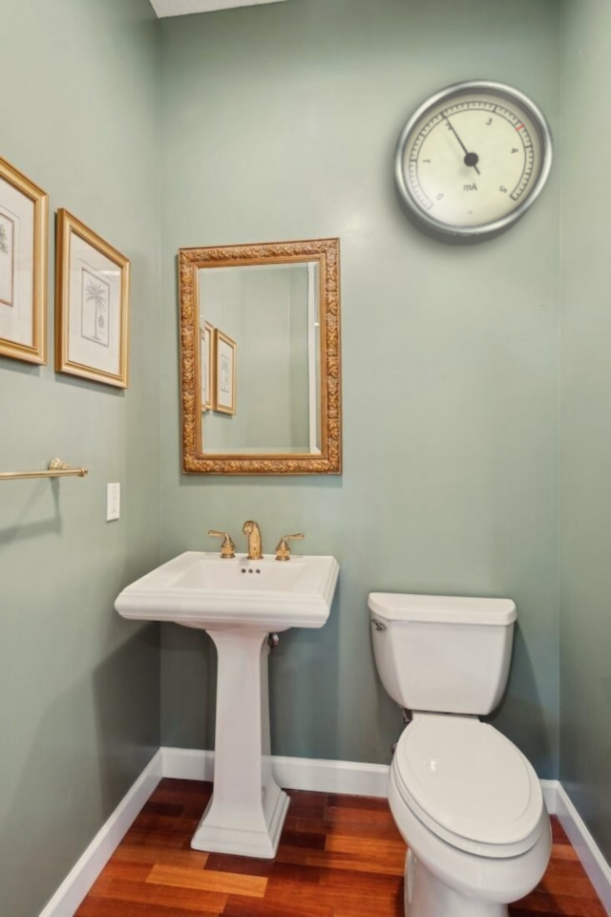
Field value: 2 mA
